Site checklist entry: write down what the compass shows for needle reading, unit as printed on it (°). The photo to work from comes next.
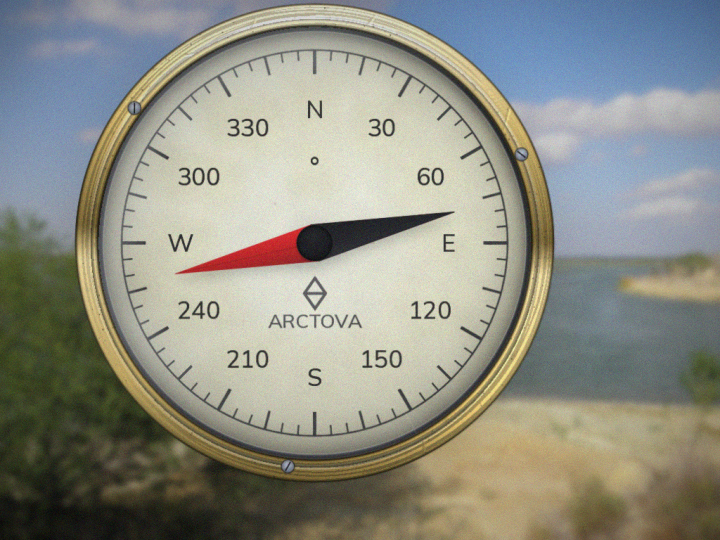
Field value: 257.5 °
